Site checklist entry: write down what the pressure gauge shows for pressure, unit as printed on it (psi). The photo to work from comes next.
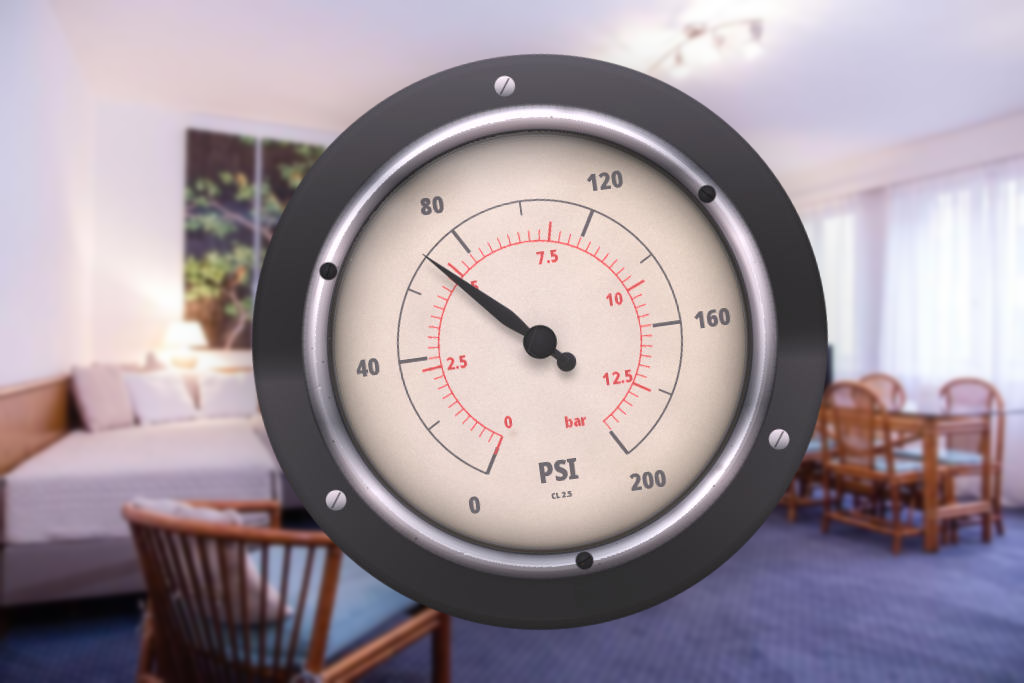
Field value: 70 psi
